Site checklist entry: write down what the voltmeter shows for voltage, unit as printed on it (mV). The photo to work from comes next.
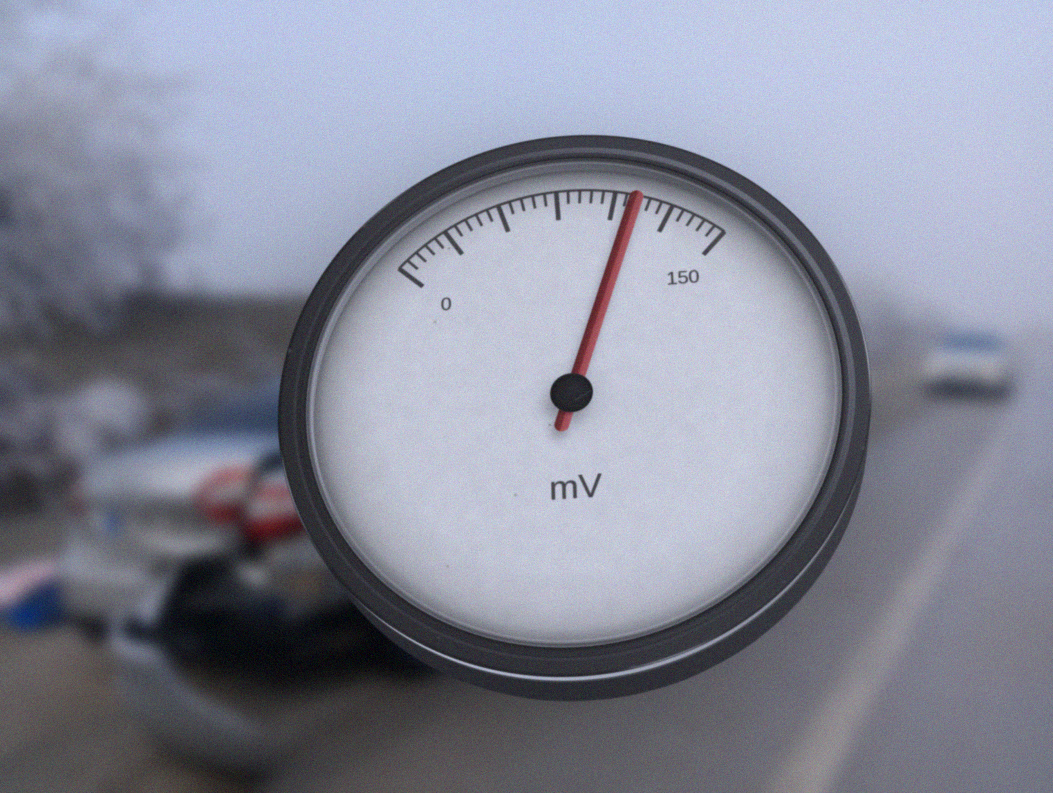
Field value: 110 mV
